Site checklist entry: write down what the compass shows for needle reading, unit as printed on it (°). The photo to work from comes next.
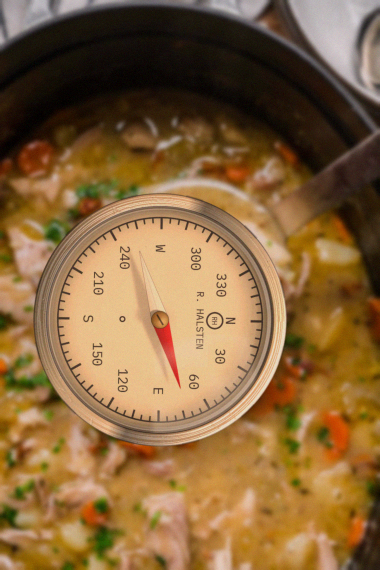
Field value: 72.5 °
